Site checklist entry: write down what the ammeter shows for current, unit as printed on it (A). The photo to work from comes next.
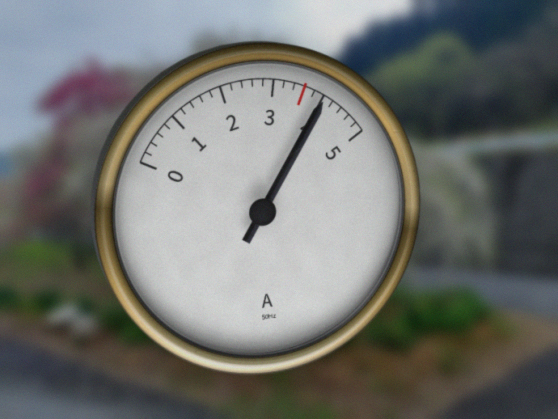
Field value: 4 A
